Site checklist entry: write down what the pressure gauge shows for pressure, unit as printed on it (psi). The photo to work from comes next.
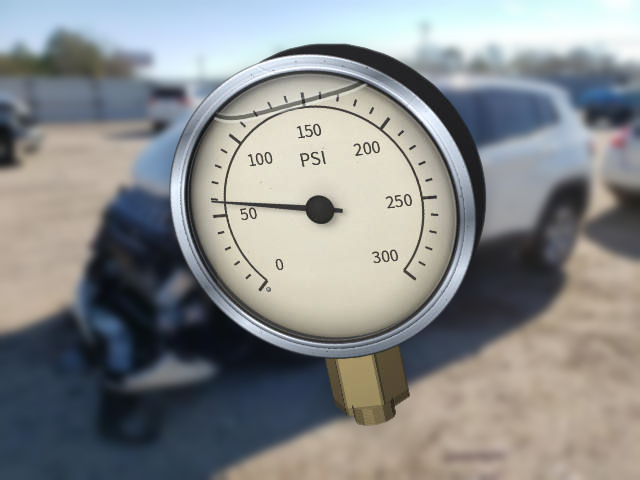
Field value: 60 psi
